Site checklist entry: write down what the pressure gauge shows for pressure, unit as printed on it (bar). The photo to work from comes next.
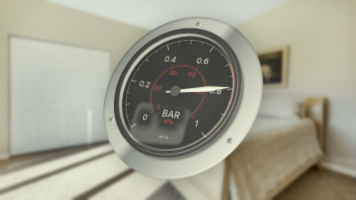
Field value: 0.8 bar
